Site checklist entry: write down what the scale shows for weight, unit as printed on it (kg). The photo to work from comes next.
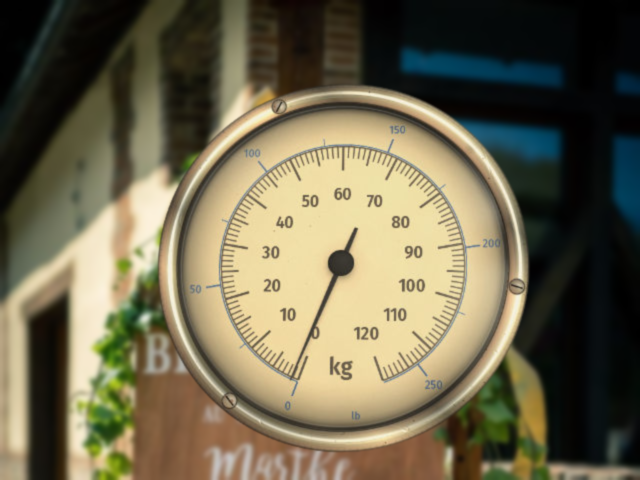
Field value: 1 kg
